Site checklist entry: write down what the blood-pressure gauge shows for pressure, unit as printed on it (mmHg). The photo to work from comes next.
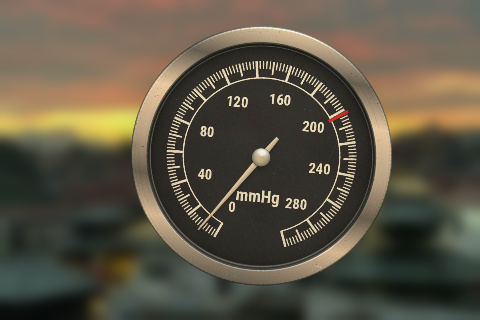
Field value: 10 mmHg
